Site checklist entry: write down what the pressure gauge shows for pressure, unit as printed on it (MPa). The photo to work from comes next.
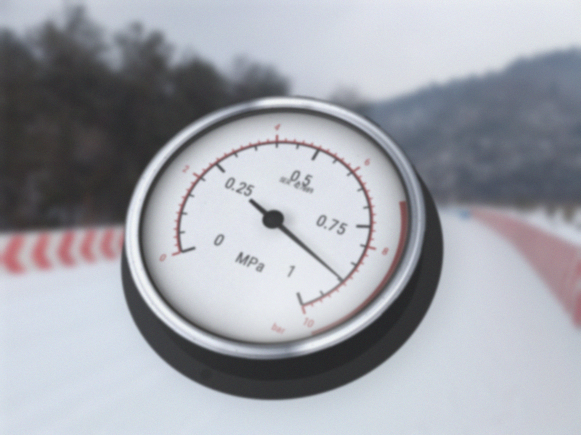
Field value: 0.9 MPa
